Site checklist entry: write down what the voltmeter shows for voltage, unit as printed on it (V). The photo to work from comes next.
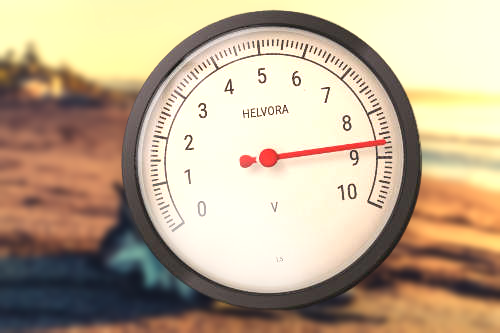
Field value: 8.7 V
